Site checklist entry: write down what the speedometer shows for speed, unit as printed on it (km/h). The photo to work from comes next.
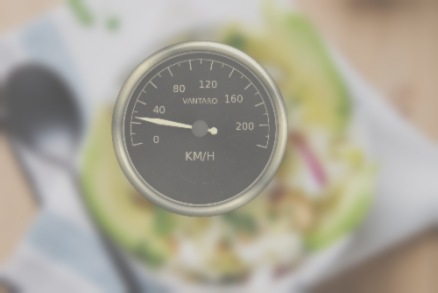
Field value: 25 km/h
